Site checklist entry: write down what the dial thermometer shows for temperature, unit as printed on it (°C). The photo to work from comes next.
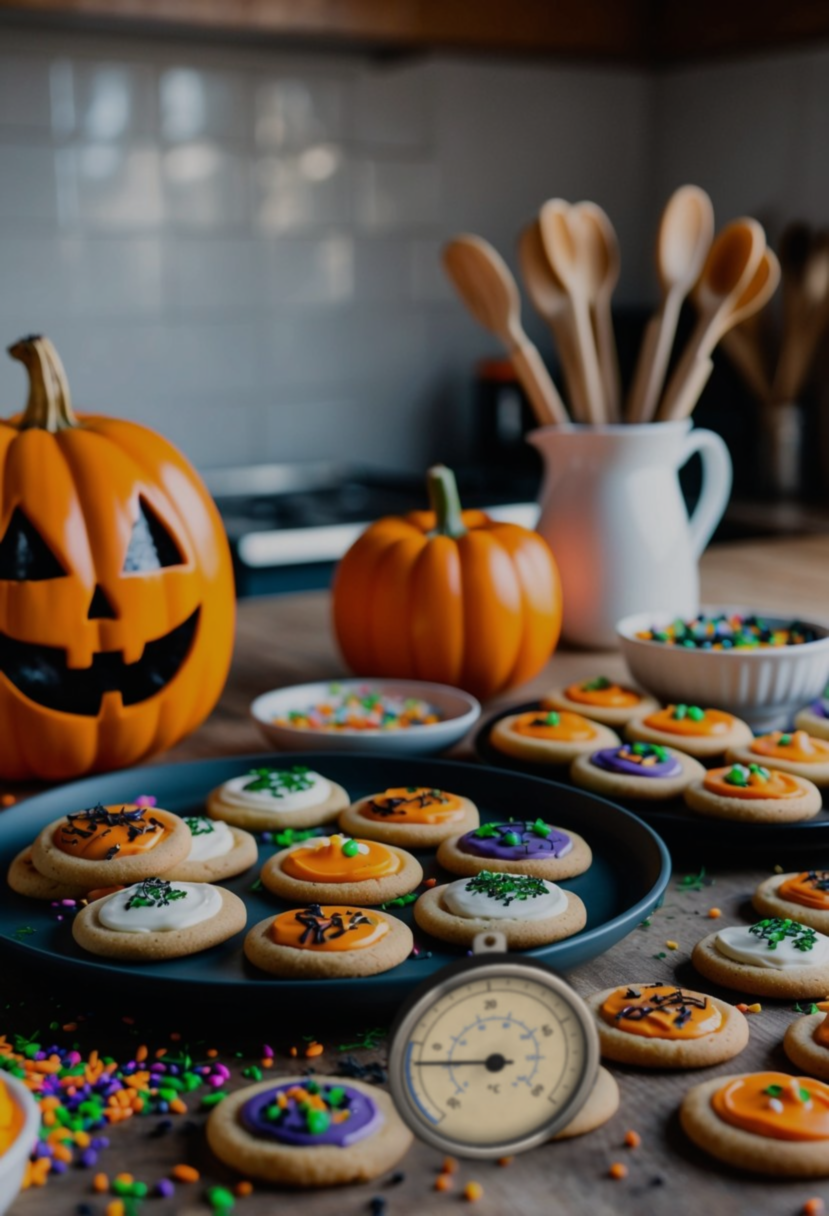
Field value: -4 °C
